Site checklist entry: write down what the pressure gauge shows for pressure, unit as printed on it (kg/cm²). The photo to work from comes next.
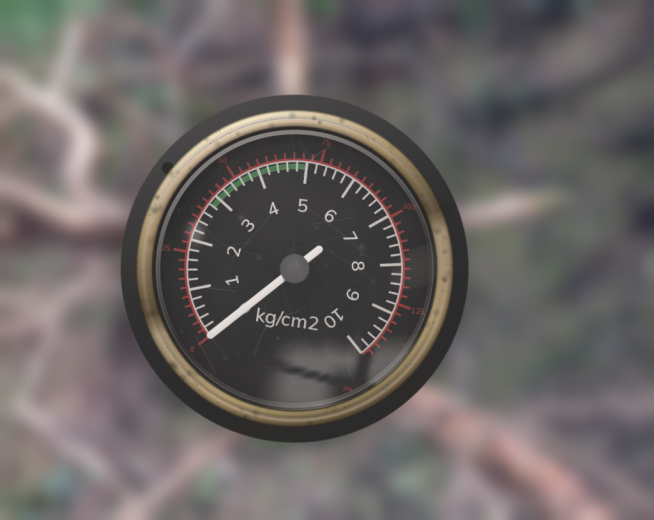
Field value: 0 kg/cm²
